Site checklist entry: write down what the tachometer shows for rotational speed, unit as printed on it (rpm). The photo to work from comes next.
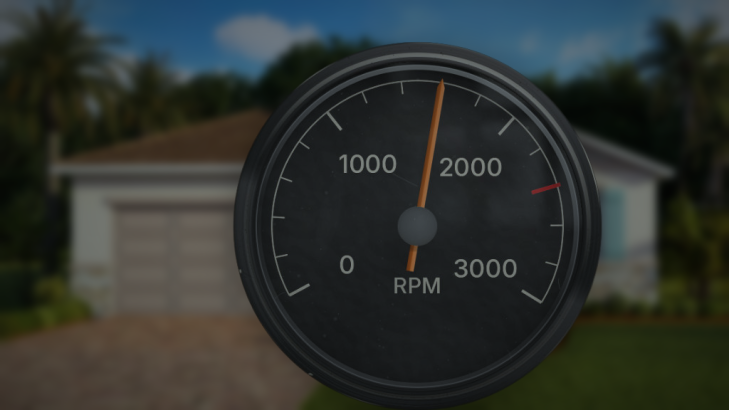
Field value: 1600 rpm
